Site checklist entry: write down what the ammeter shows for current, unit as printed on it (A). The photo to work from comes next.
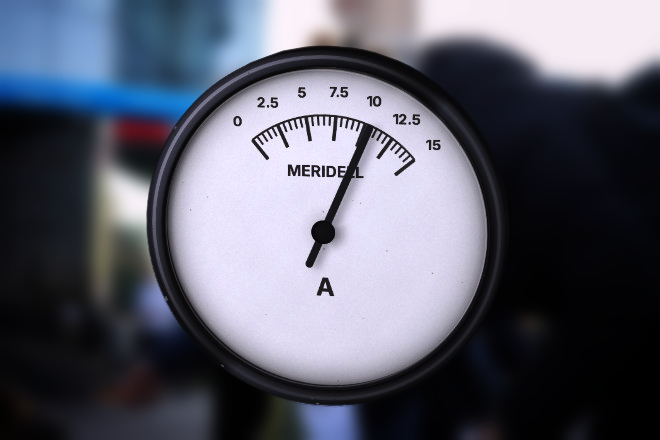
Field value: 10.5 A
